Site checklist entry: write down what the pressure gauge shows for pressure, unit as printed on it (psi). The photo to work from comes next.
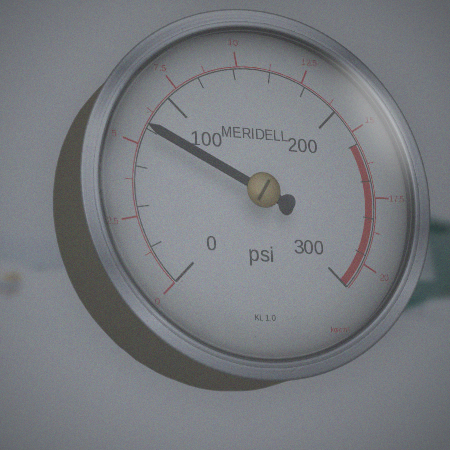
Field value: 80 psi
